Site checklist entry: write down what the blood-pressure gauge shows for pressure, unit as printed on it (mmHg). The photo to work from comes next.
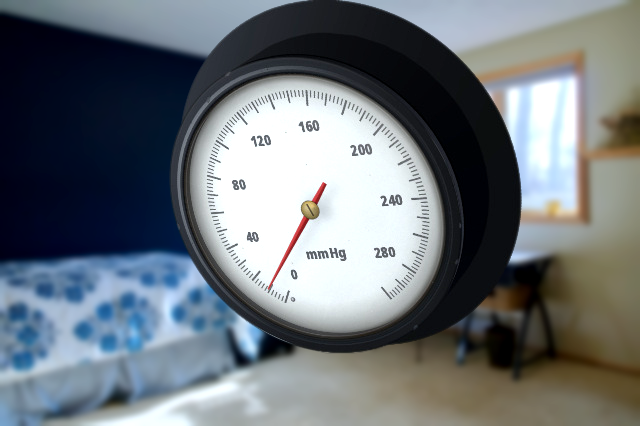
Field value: 10 mmHg
